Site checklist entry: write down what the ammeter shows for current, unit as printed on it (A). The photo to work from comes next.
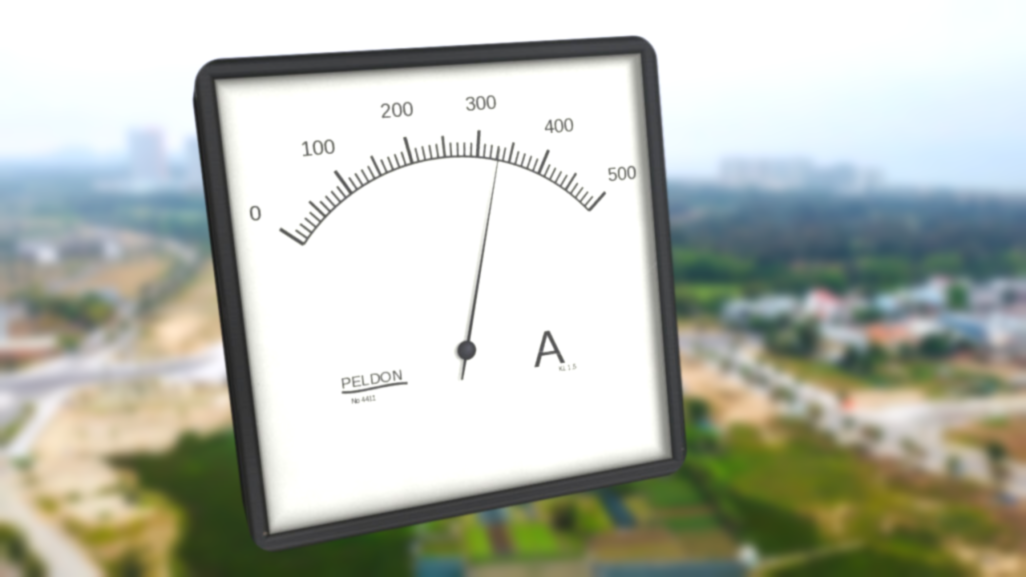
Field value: 330 A
